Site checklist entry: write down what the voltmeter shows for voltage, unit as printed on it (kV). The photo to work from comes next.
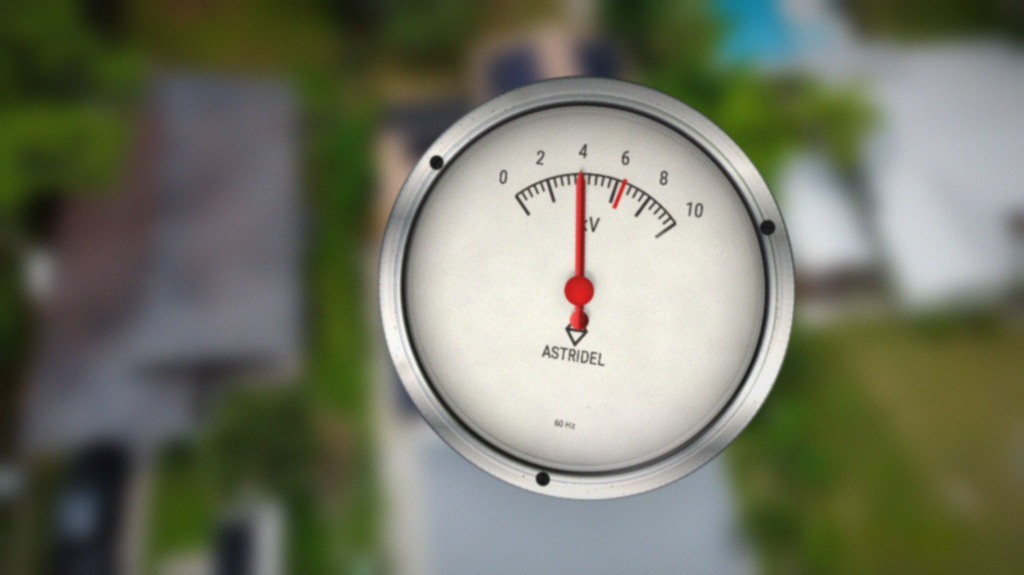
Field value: 4 kV
